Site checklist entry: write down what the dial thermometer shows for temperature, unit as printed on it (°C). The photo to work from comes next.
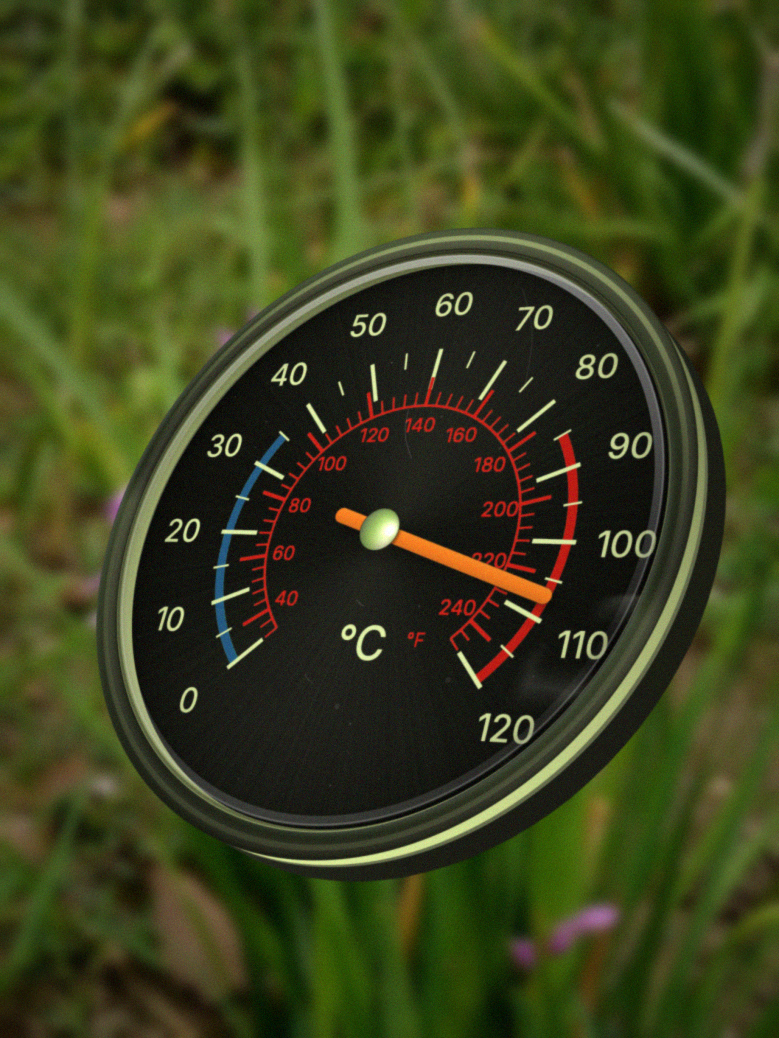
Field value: 107.5 °C
